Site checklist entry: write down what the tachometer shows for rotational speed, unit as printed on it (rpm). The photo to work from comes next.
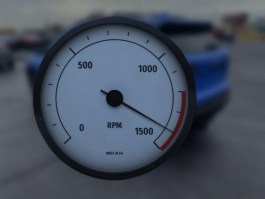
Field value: 1400 rpm
